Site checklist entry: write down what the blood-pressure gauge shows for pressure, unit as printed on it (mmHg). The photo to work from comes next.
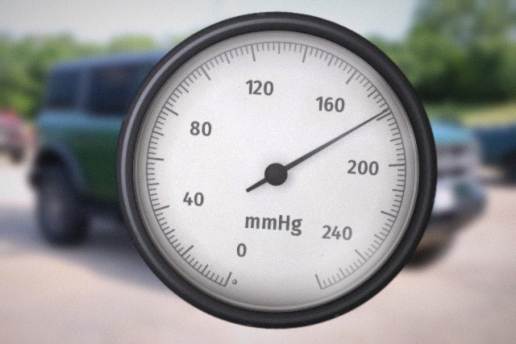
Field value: 178 mmHg
